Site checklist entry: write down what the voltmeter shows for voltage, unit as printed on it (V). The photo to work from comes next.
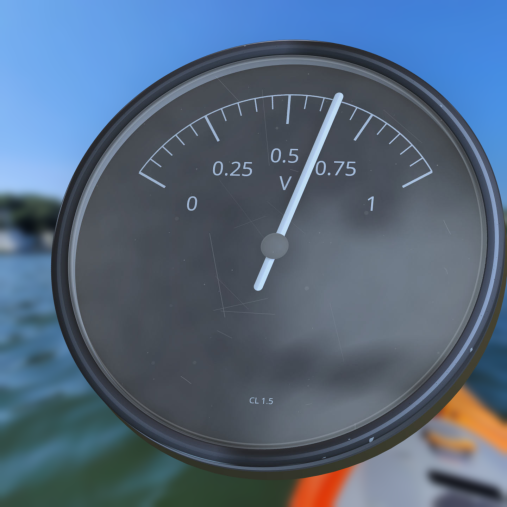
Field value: 0.65 V
